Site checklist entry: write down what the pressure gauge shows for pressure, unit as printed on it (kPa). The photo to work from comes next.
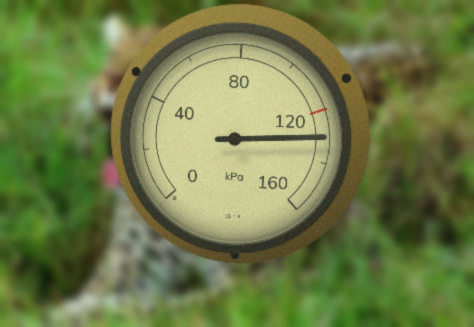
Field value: 130 kPa
